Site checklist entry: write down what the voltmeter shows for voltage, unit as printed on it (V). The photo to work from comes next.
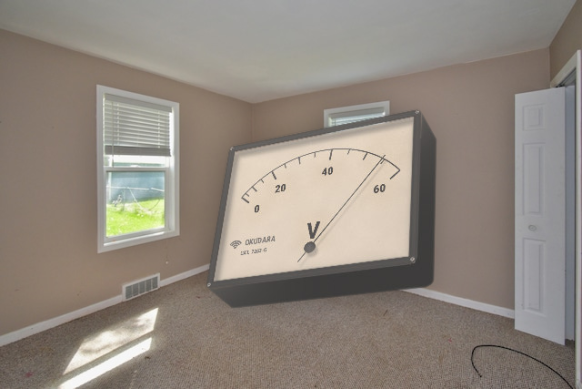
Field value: 55 V
